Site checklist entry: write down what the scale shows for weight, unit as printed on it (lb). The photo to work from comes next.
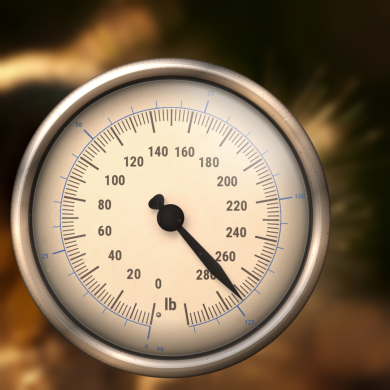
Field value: 272 lb
